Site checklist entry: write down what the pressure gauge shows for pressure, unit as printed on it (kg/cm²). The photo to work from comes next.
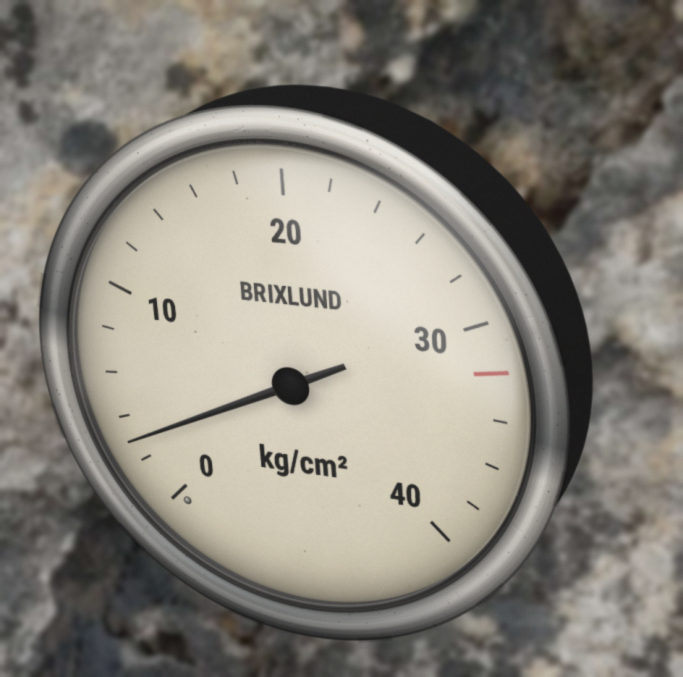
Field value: 3 kg/cm²
